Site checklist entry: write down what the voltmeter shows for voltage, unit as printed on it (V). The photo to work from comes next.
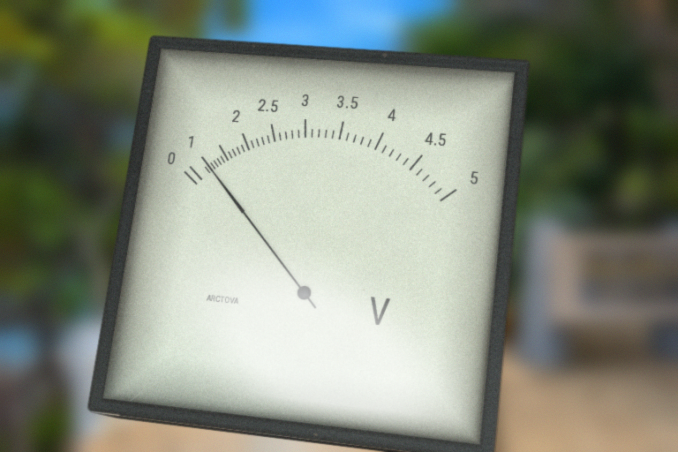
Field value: 1 V
